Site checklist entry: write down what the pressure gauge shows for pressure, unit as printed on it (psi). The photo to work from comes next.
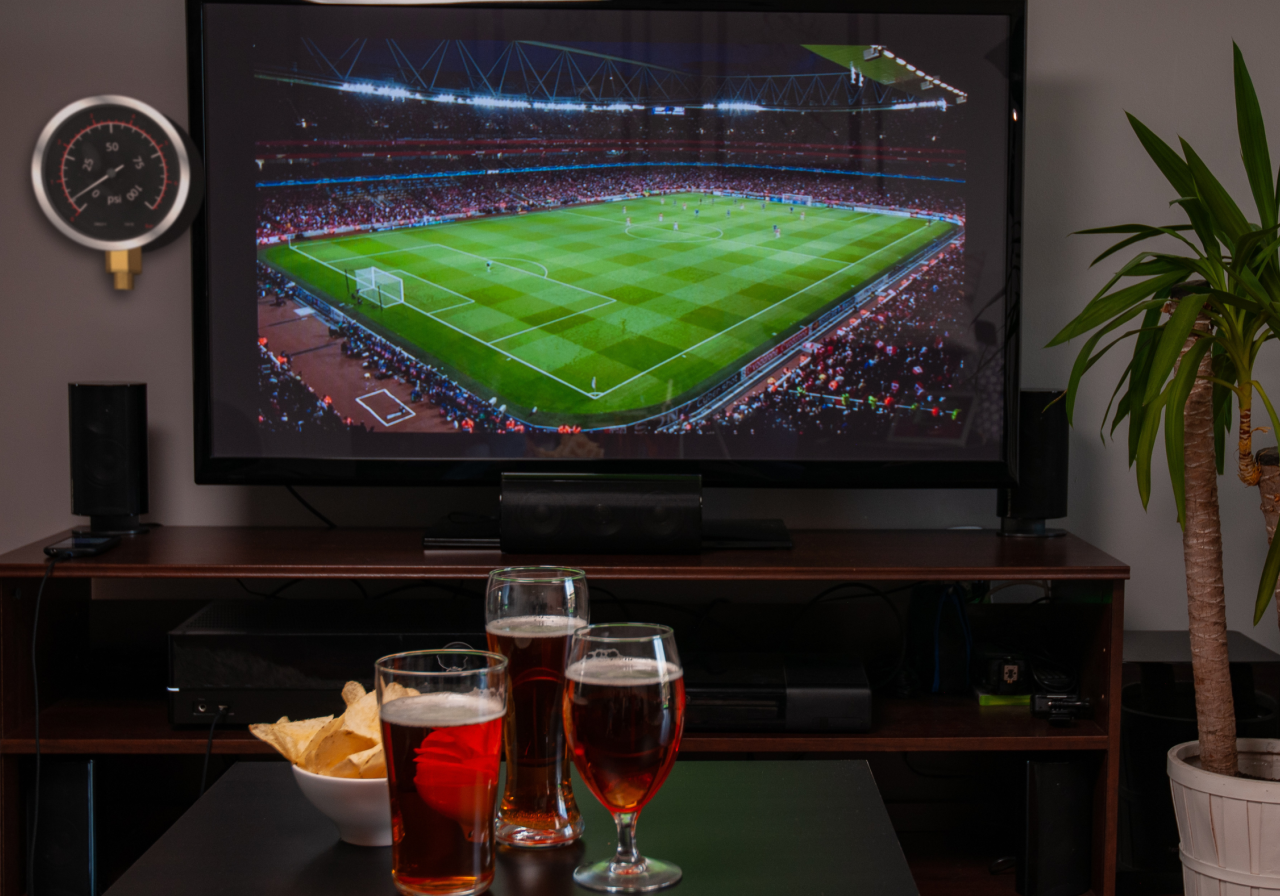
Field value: 5 psi
